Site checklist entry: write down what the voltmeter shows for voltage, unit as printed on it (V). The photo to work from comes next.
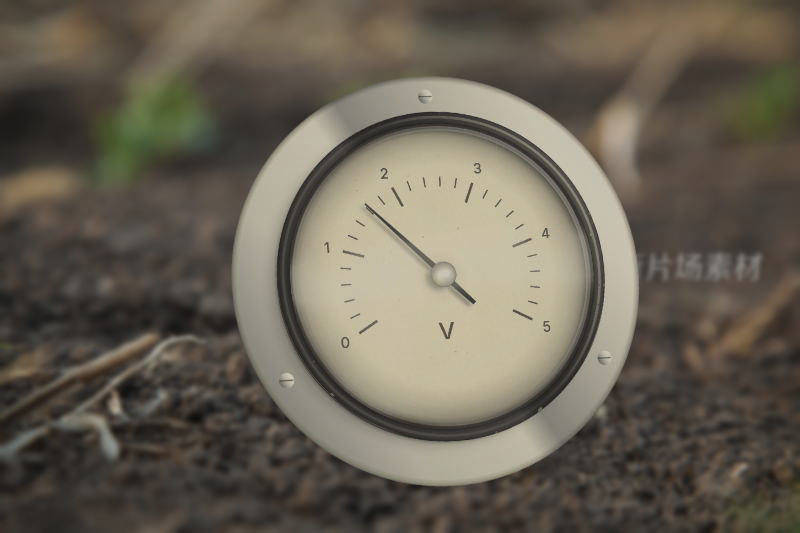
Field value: 1.6 V
